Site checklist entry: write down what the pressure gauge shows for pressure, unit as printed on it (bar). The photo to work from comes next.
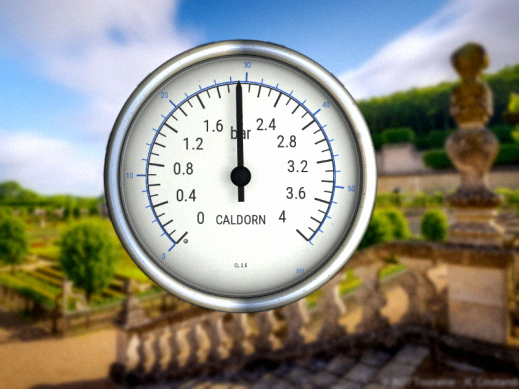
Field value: 2 bar
